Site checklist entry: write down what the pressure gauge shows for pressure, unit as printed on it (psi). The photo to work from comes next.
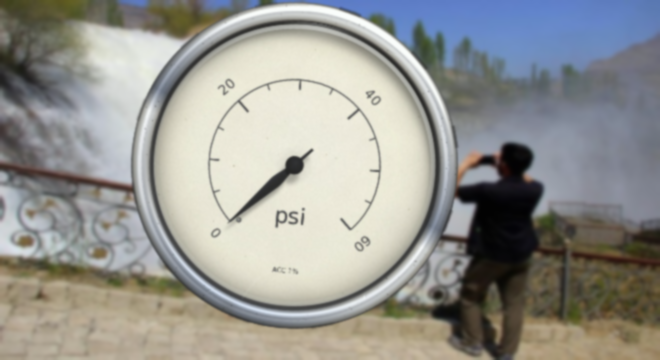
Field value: 0 psi
